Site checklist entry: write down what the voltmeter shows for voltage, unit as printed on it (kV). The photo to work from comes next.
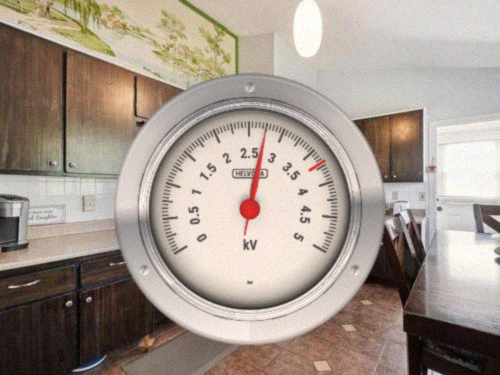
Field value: 2.75 kV
